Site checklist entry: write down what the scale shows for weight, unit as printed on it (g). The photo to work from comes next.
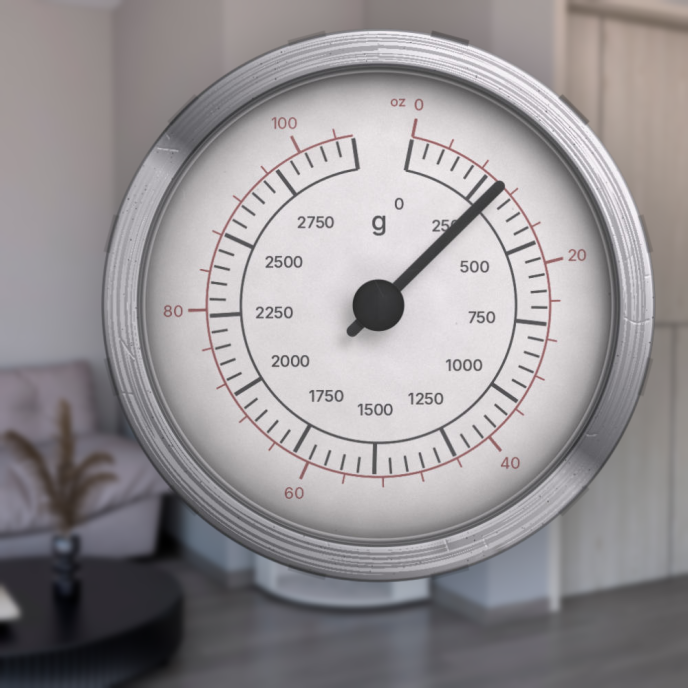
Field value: 300 g
